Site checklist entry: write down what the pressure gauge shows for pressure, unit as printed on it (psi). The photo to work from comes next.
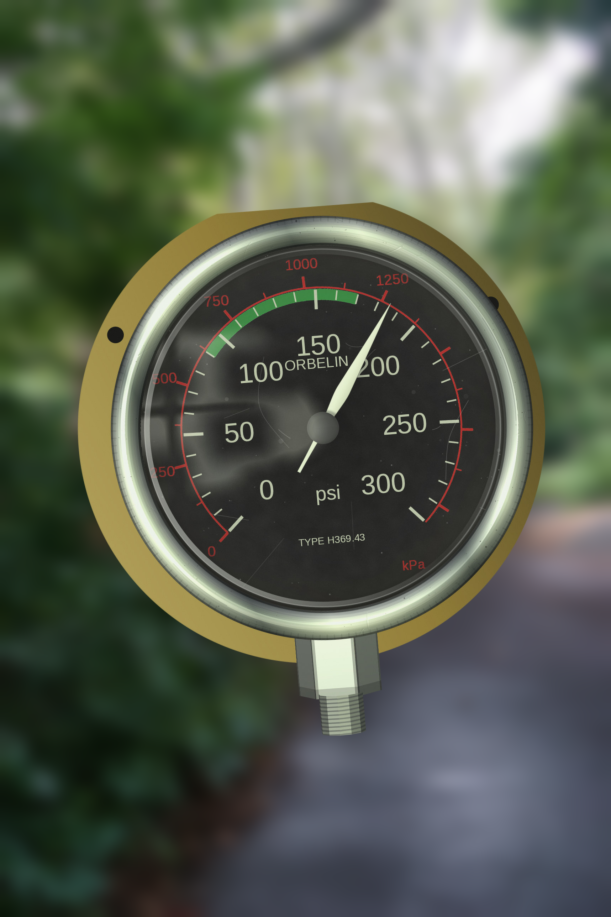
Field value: 185 psi
